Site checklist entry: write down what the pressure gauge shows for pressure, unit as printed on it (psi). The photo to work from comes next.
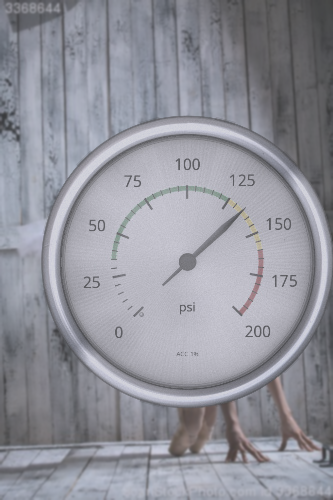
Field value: 135 psi
